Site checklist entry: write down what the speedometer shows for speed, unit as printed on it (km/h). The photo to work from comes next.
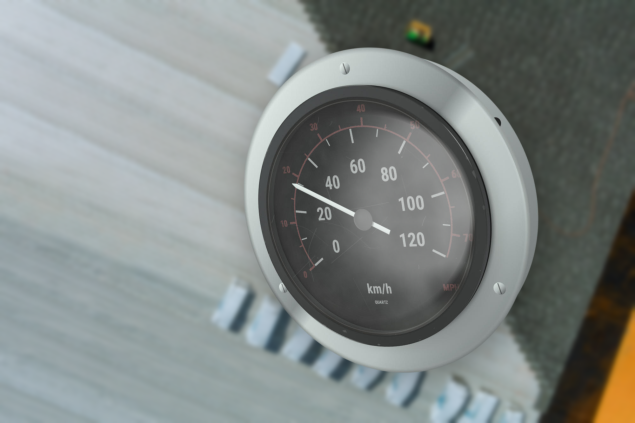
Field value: 30 km/h
